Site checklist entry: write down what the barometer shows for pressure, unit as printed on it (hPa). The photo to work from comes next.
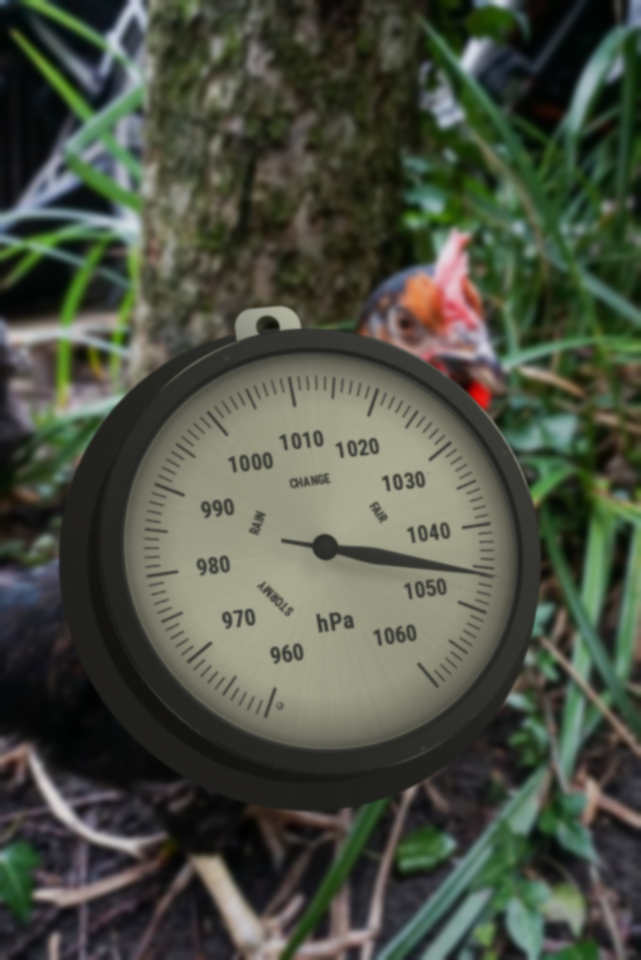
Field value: 1046 hPa
